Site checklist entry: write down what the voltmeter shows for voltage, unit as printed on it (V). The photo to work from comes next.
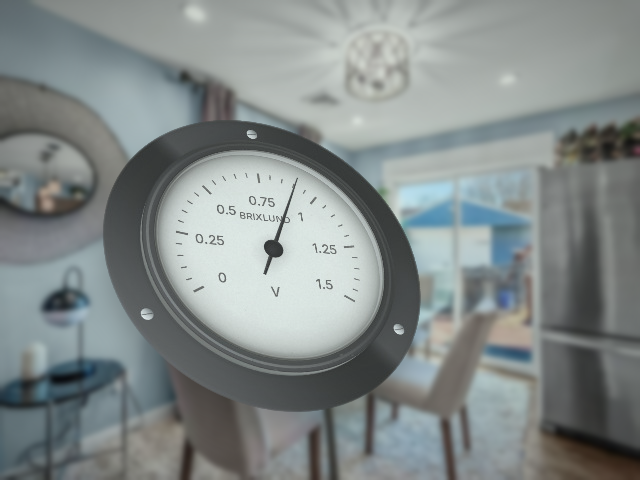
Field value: 0.9 V
